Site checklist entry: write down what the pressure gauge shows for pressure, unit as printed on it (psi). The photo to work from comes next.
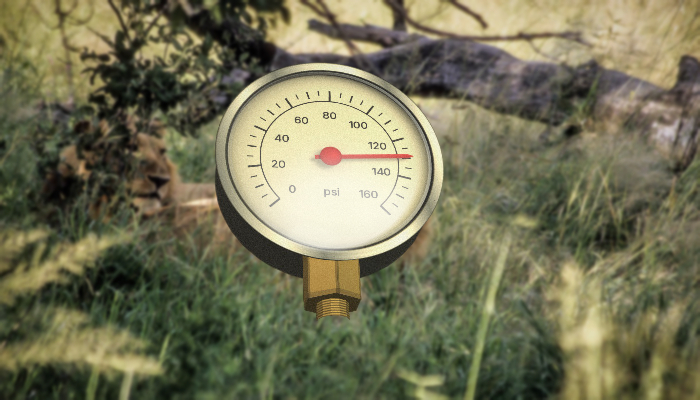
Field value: 130 psi
